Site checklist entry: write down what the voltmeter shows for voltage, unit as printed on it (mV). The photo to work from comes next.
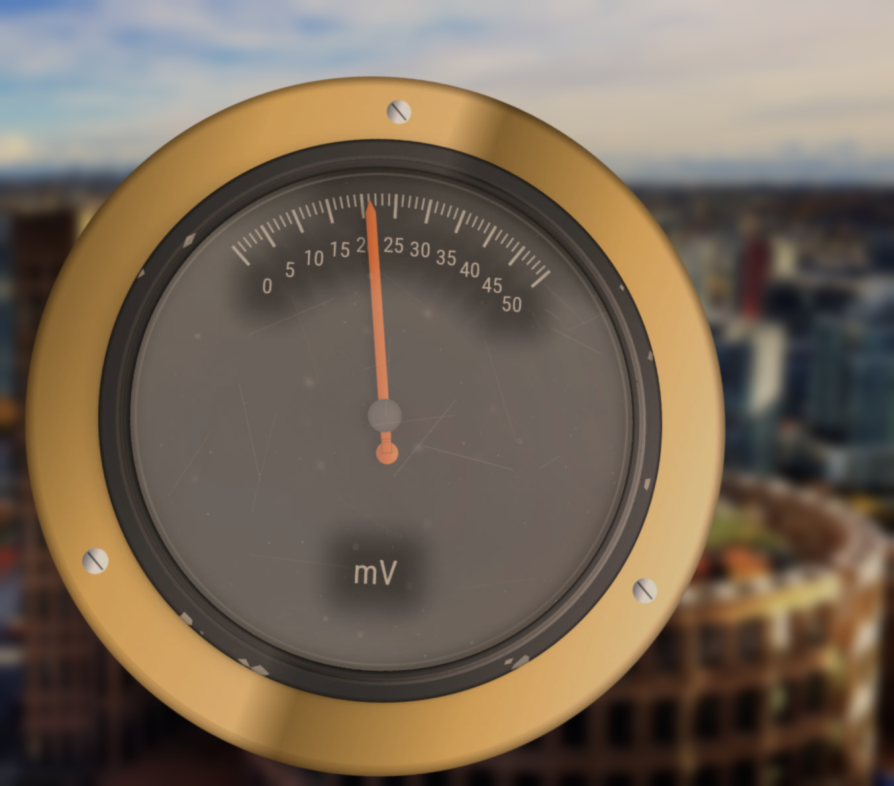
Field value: 21 mV
